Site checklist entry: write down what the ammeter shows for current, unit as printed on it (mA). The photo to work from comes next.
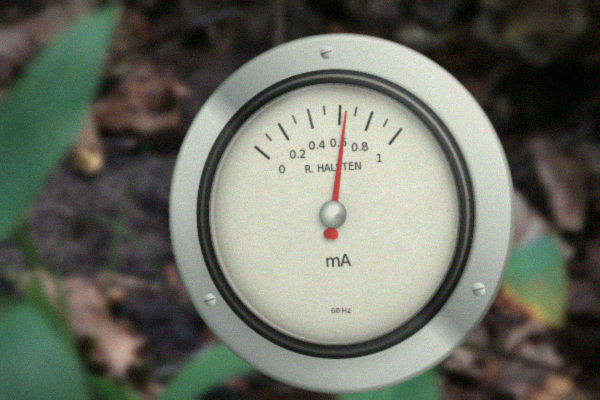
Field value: 0.65 mA
